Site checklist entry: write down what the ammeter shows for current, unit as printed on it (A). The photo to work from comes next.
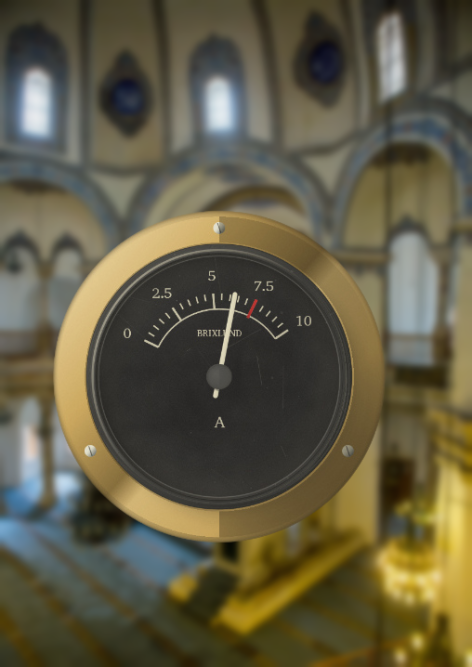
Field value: 6.25 A
